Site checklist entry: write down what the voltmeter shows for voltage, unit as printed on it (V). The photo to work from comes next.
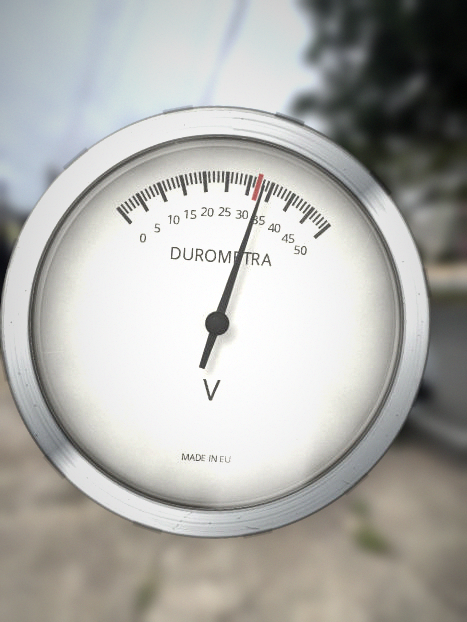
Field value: 33 V
